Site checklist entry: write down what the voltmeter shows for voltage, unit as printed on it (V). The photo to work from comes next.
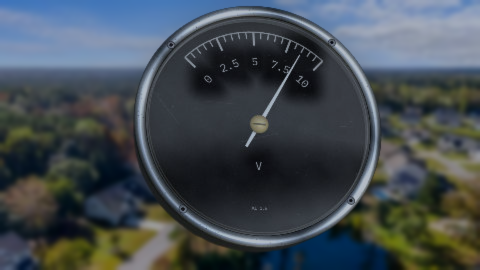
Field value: 8.5 V
